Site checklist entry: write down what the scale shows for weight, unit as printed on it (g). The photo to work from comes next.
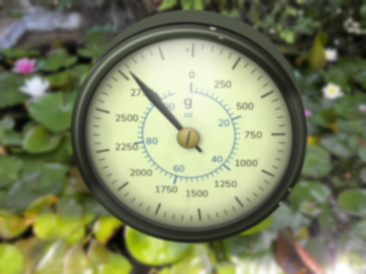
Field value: 2800 g
